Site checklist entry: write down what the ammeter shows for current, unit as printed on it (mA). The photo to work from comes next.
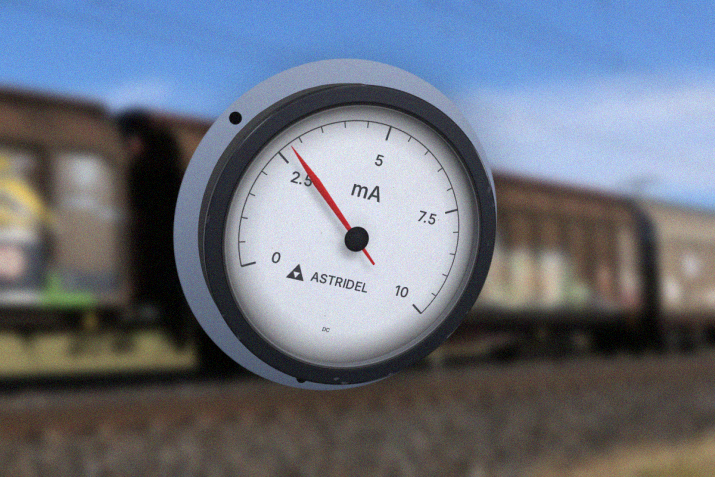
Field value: 2.75 mA
